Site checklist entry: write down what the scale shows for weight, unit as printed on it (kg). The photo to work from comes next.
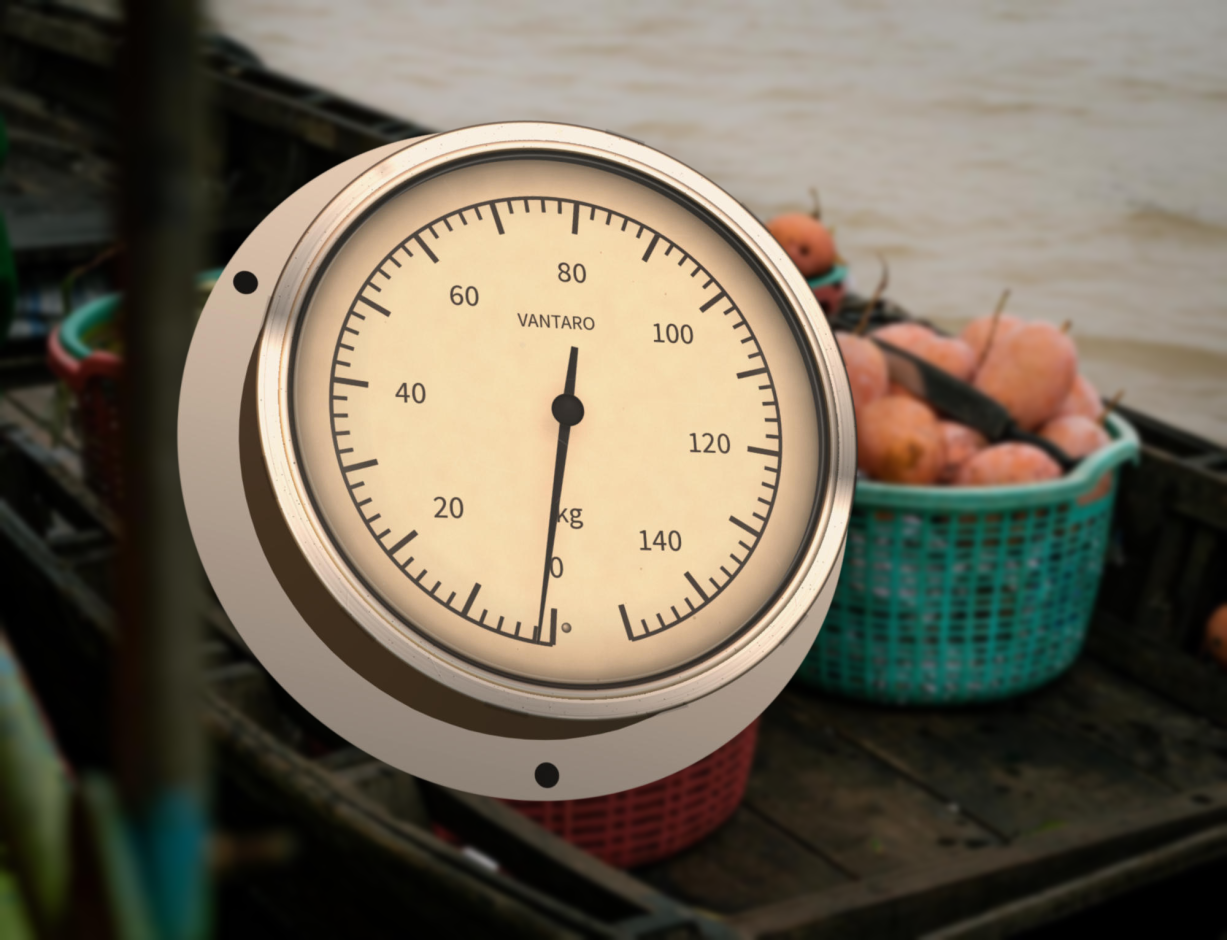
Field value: 2 kg
